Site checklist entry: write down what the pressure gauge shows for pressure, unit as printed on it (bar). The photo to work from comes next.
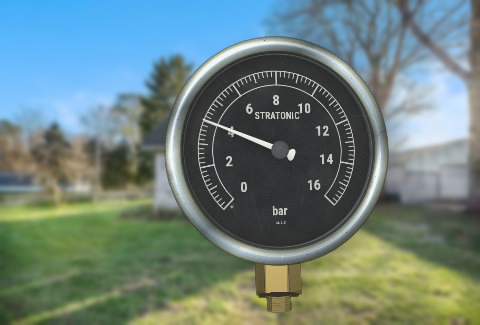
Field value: 4 bar
